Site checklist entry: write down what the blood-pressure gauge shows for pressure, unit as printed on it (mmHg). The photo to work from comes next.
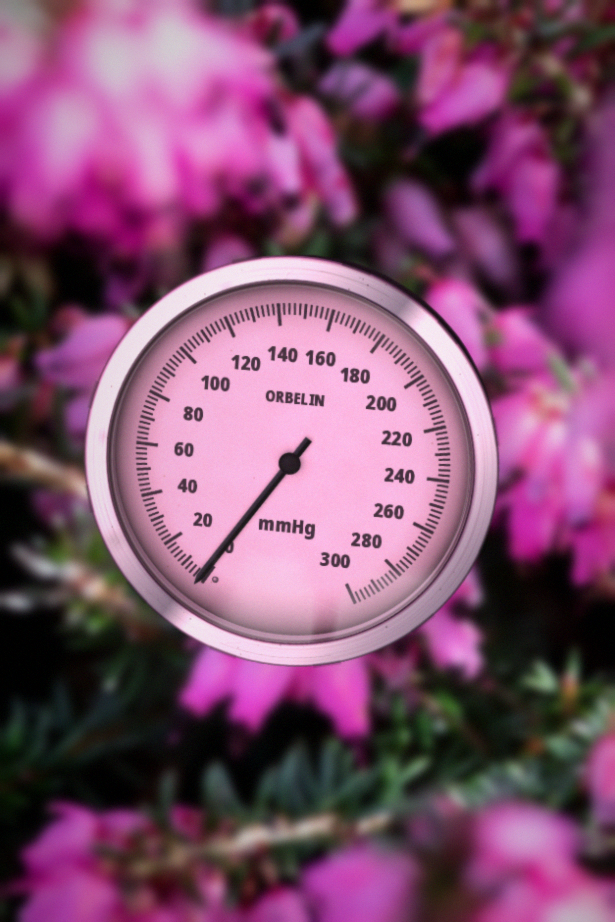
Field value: 2 mmHg
